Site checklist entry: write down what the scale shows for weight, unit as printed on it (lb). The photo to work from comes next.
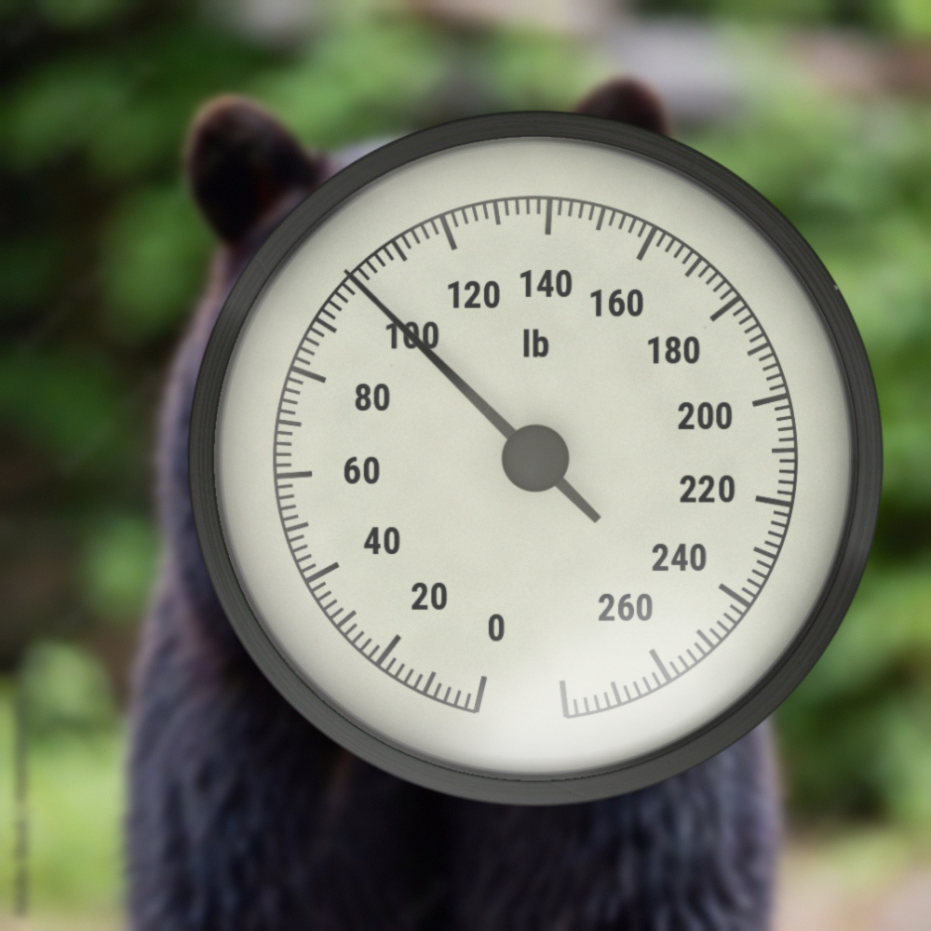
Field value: 100 lb
